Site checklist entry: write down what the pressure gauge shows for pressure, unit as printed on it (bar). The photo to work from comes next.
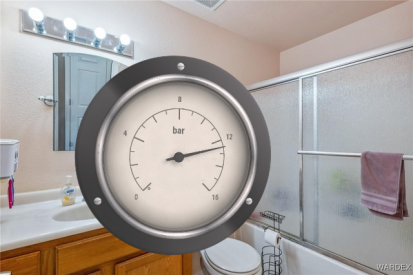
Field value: 12.5 bar
